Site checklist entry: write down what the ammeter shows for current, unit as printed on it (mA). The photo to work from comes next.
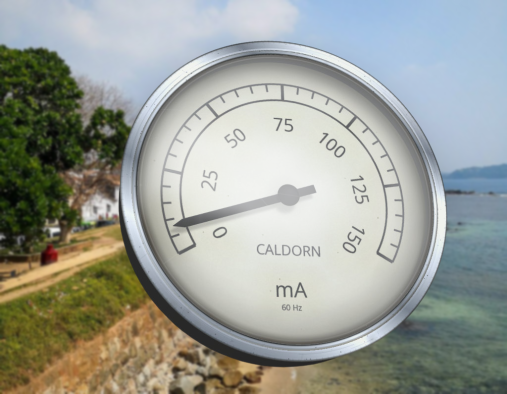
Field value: 7.5 mA
